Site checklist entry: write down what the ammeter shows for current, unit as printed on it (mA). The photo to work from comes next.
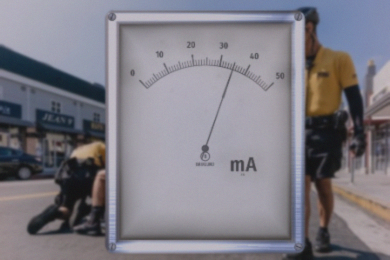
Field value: 35 mA
